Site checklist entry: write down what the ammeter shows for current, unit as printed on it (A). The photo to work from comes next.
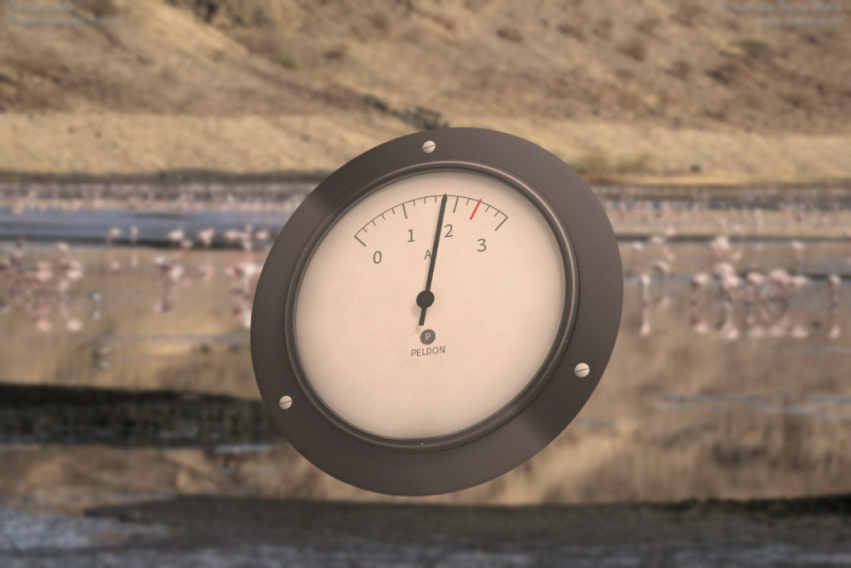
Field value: 1.8 A
